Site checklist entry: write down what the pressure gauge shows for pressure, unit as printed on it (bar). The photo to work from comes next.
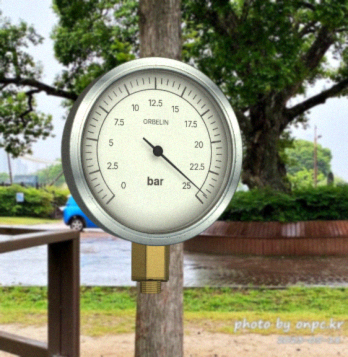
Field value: 24.5 bar
